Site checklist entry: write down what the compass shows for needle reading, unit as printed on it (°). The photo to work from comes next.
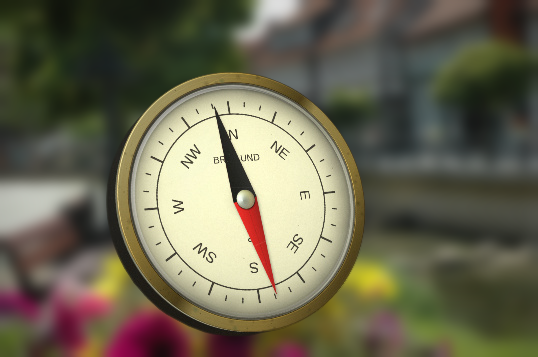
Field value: 170 °
